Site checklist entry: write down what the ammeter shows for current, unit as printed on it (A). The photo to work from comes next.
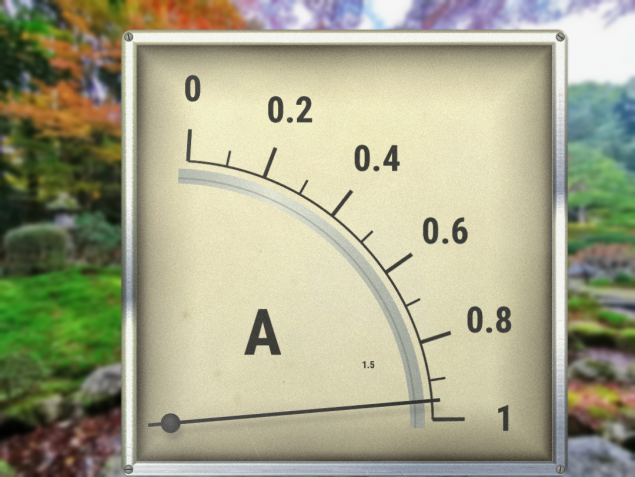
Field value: 0.95 A
